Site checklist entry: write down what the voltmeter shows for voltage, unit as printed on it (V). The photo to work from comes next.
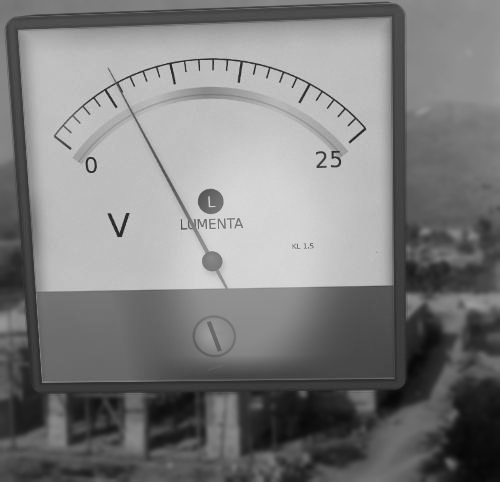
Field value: 6 V
